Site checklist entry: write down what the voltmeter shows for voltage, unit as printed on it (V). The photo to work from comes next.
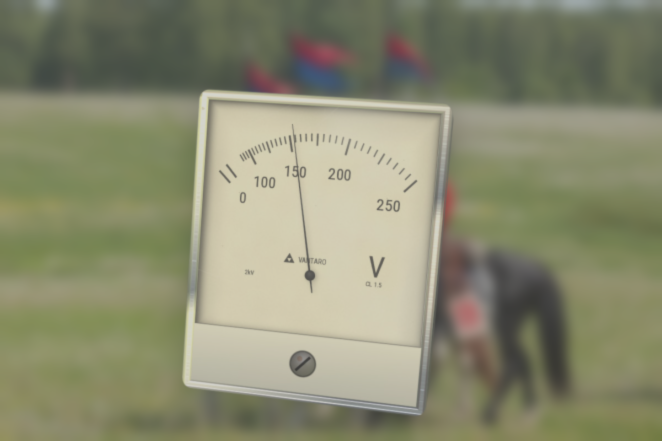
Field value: 155 V
